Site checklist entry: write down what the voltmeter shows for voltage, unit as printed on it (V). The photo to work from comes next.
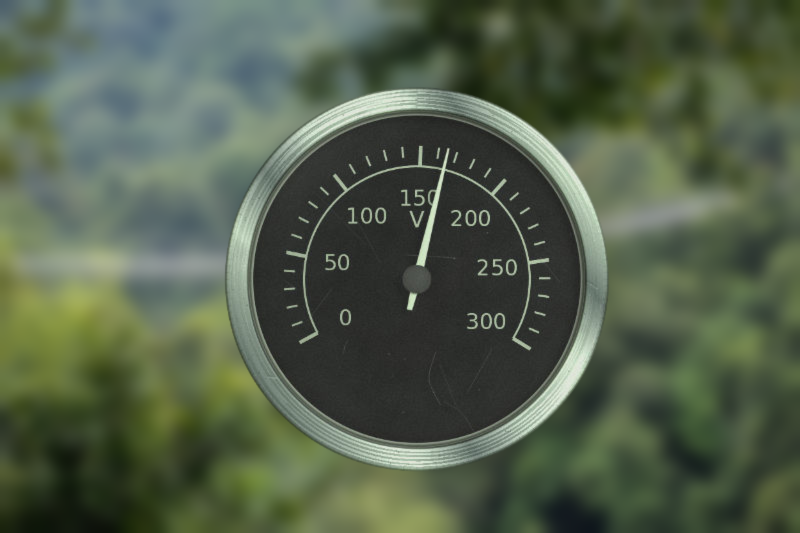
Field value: 165 V
